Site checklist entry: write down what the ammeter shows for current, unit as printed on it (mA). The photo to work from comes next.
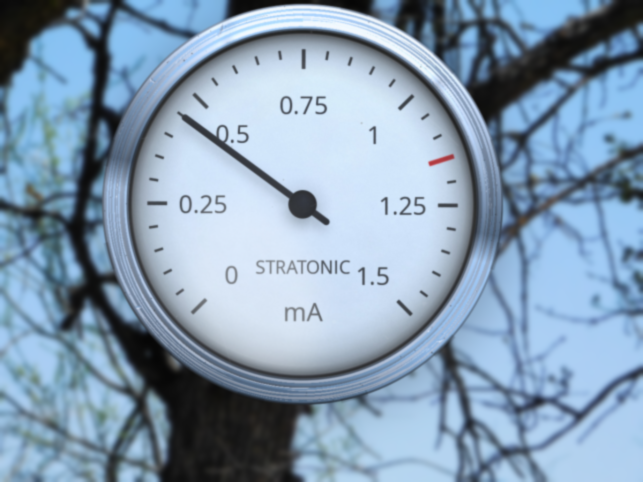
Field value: 0.45 mA
